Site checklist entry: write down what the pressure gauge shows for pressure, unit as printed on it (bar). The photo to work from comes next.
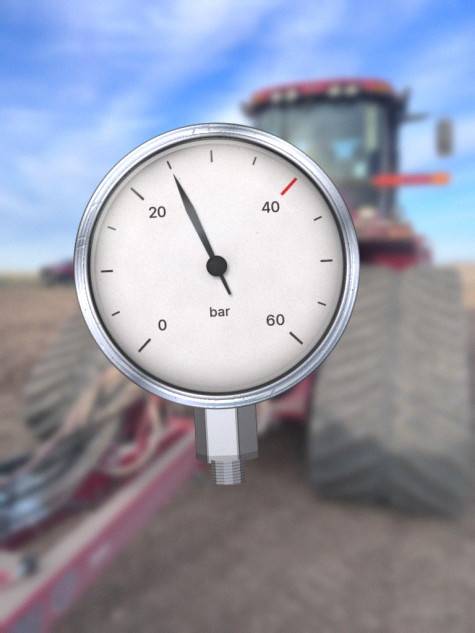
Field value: 25 bar
